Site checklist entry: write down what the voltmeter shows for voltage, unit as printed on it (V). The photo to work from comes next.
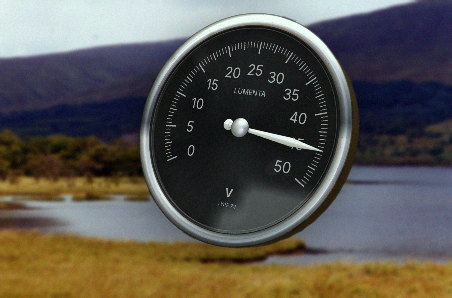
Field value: 45 V
